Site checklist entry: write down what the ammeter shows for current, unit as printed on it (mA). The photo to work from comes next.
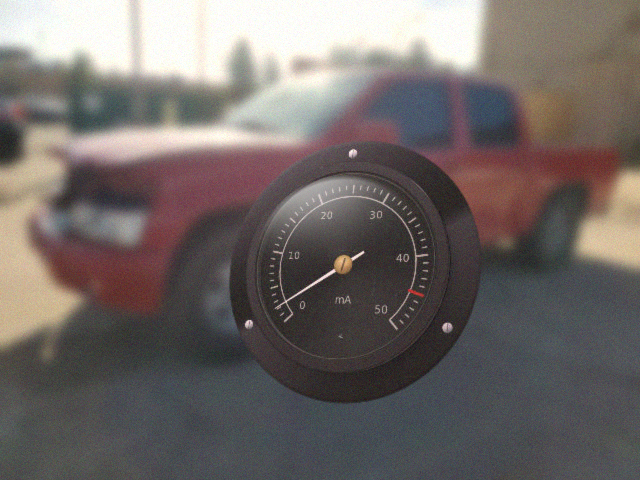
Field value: 2 mA
